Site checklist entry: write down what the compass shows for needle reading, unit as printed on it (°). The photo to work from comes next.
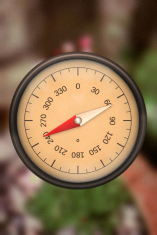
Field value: 245 °
